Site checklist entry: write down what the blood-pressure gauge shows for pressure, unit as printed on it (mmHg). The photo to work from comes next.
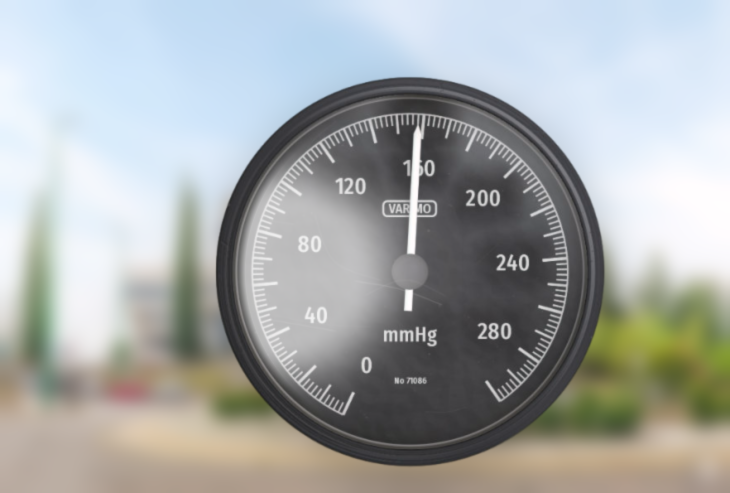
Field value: 158 mmHg
